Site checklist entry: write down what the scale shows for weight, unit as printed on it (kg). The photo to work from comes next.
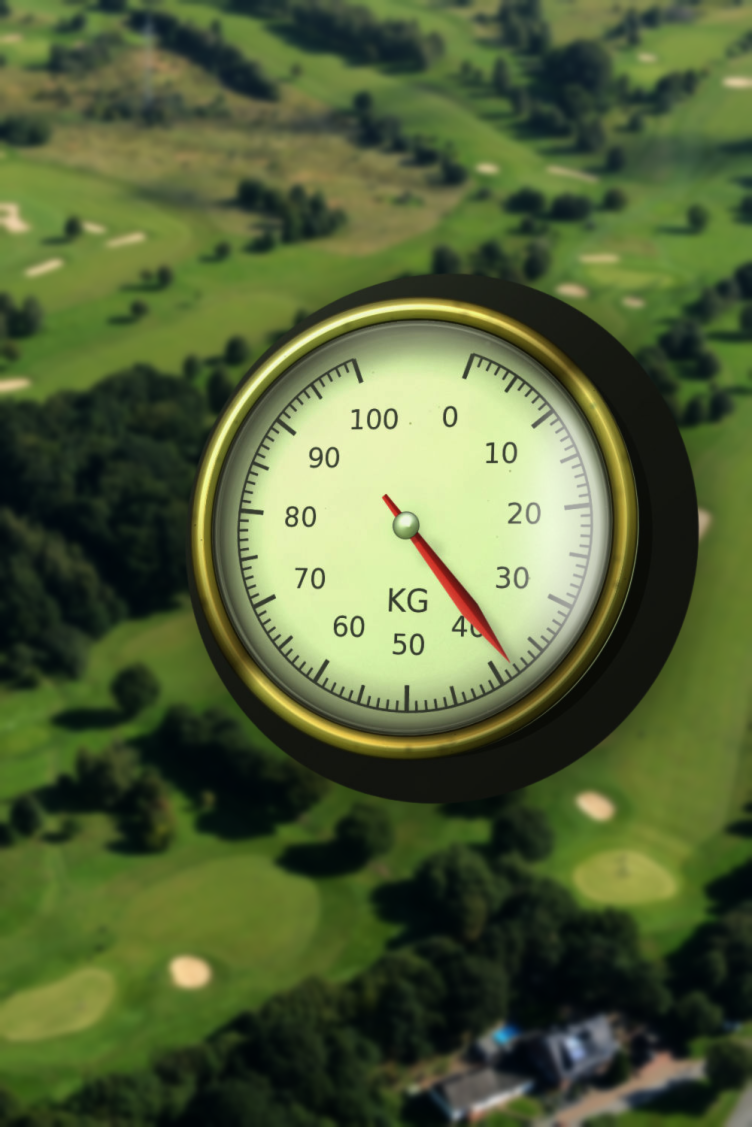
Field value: 38 kg
